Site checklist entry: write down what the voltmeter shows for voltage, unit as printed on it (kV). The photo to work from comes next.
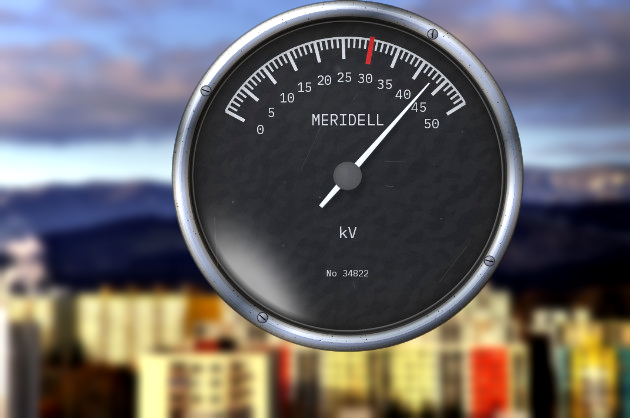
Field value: 43 kV
